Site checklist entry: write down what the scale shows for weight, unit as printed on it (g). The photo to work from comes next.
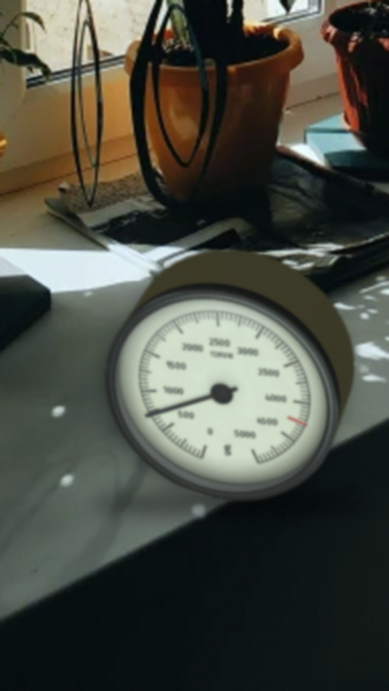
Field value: 750 g
